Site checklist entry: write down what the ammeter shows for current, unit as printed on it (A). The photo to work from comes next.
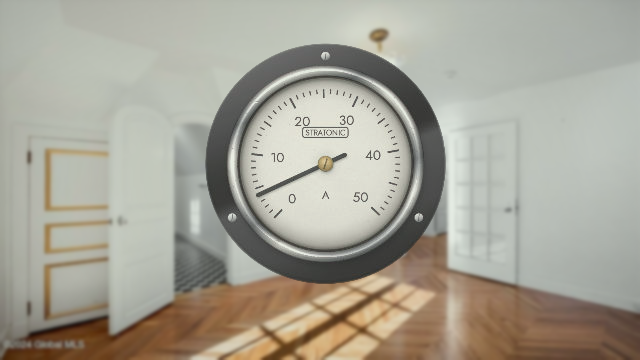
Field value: 4 A
